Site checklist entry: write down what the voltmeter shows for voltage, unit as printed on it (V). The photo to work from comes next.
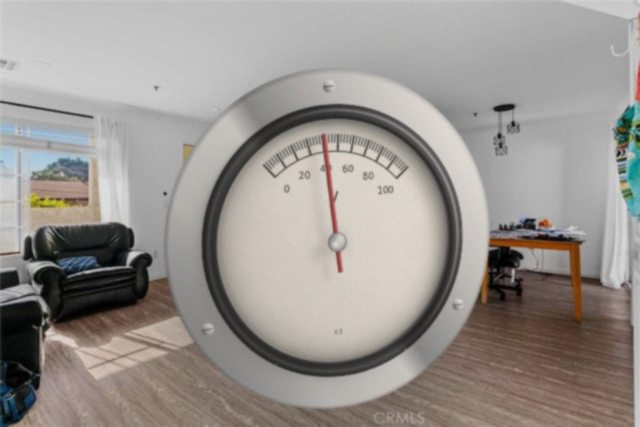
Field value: 40 V
